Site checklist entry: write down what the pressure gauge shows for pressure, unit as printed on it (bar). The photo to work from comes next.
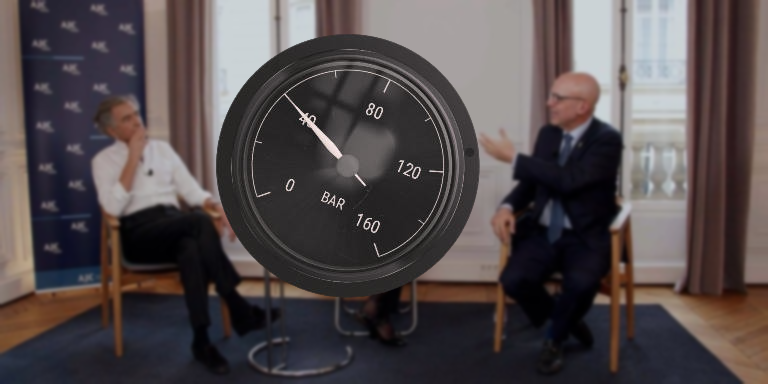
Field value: 40 bar
